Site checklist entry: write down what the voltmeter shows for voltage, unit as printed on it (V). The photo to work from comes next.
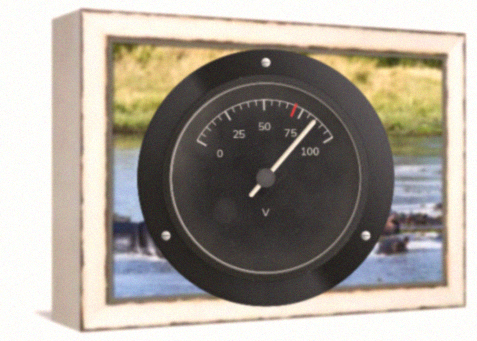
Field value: 85 V
